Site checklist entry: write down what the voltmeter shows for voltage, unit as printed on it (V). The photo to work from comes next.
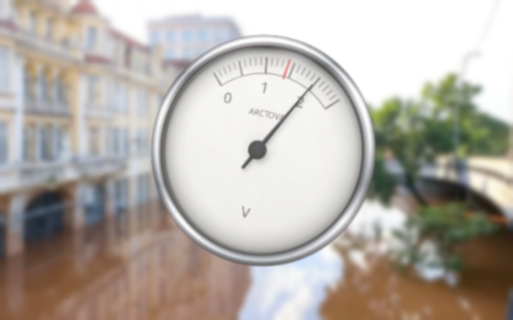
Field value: 2 V
